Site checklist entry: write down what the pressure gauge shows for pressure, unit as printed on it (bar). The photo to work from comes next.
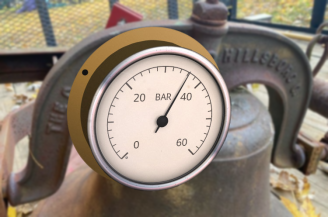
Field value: 36 bar
